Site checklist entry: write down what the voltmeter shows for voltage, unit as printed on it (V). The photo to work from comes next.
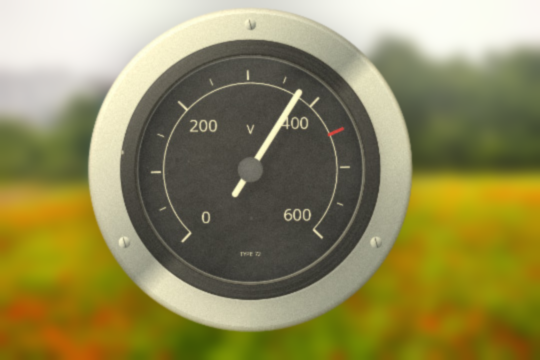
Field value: 375 V
